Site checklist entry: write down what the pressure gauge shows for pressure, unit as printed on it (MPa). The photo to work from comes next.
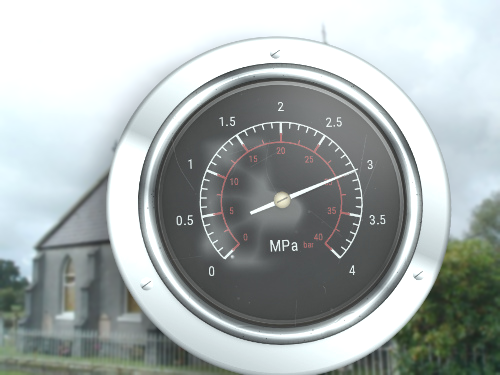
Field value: 3 MPa
